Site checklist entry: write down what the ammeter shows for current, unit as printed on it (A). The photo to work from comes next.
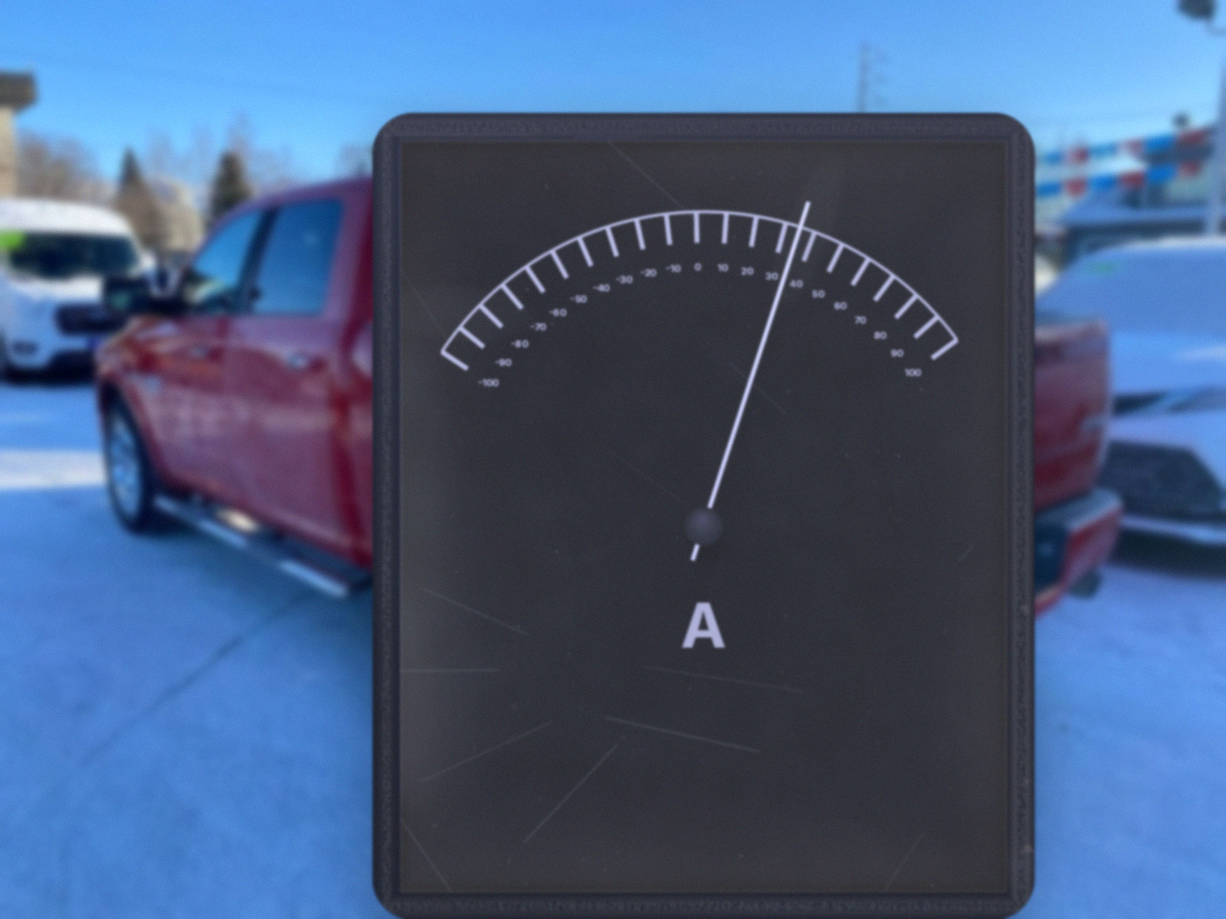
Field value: 35 A
